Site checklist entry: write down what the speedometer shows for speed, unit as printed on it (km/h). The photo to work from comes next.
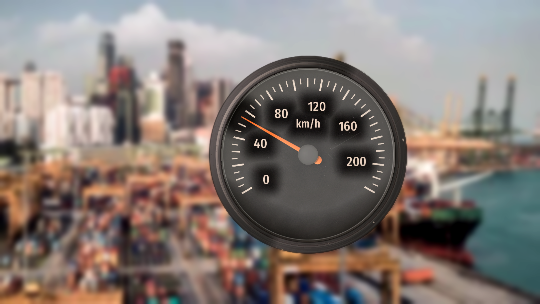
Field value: 55 km/h
